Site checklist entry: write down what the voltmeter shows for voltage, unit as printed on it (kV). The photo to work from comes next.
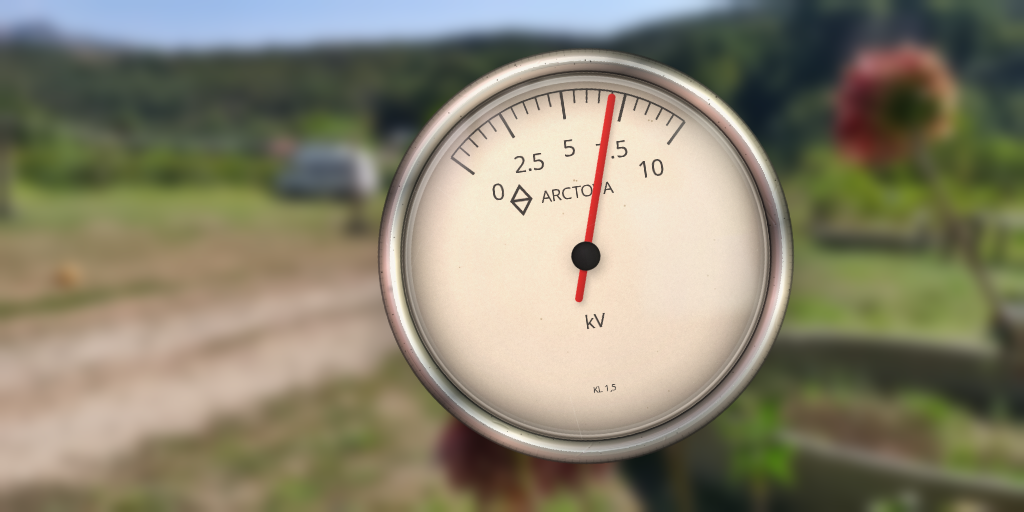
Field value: 7 kV
